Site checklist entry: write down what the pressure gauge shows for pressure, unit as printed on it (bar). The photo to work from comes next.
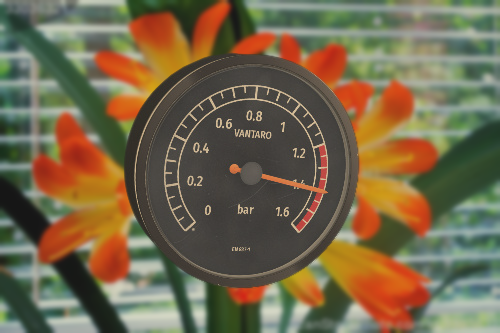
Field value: 1.4 bar
